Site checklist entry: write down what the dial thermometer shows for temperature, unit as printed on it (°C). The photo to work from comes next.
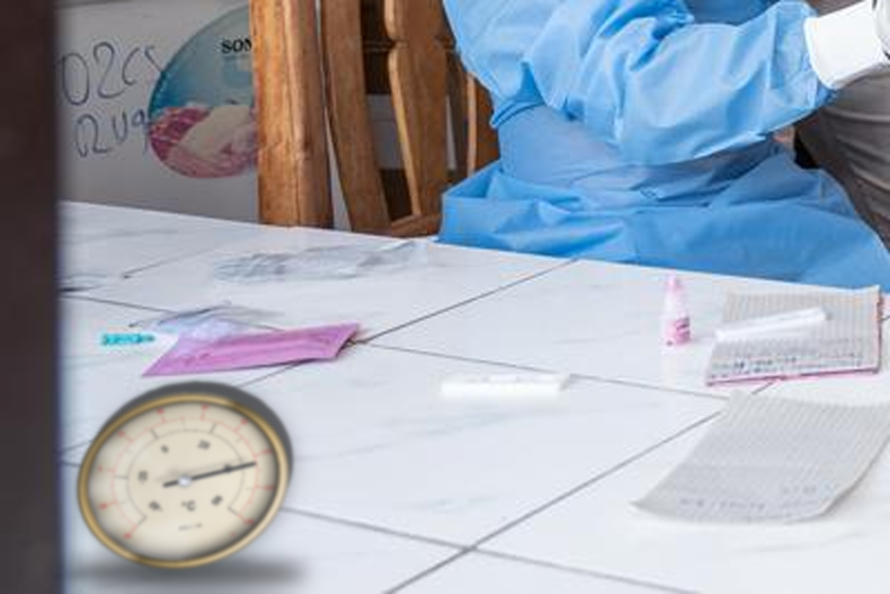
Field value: 40 °C
